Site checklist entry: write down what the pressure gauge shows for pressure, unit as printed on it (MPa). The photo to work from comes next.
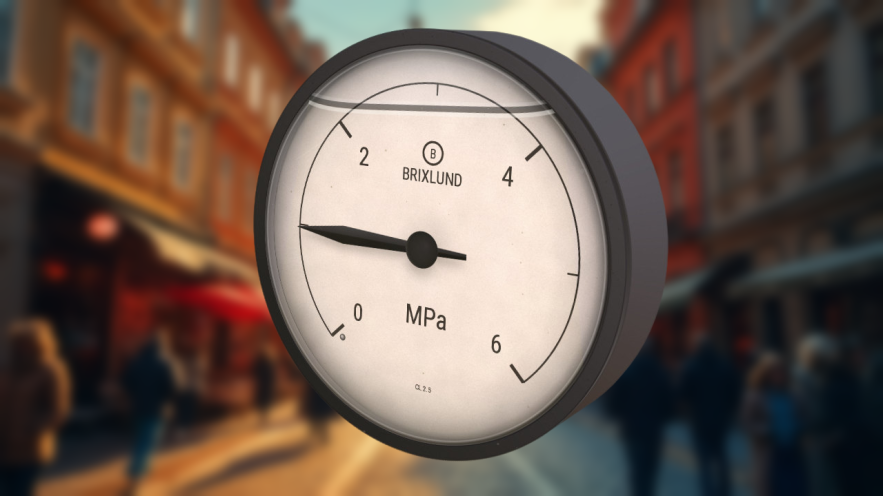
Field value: 1 MPa
